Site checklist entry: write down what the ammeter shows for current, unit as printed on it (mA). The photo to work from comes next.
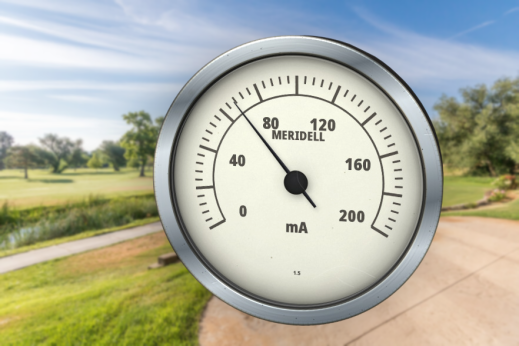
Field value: 68 mA
